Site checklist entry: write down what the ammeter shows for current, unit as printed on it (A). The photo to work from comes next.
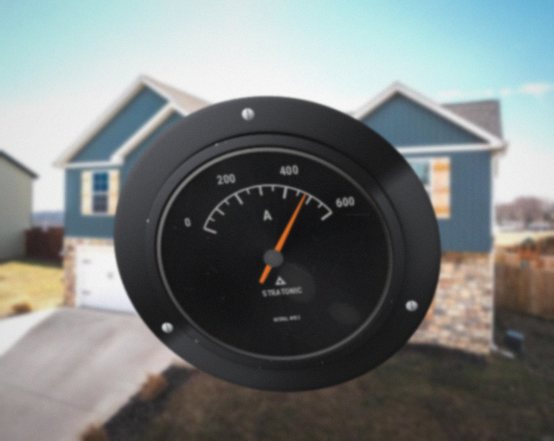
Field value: 475 A
